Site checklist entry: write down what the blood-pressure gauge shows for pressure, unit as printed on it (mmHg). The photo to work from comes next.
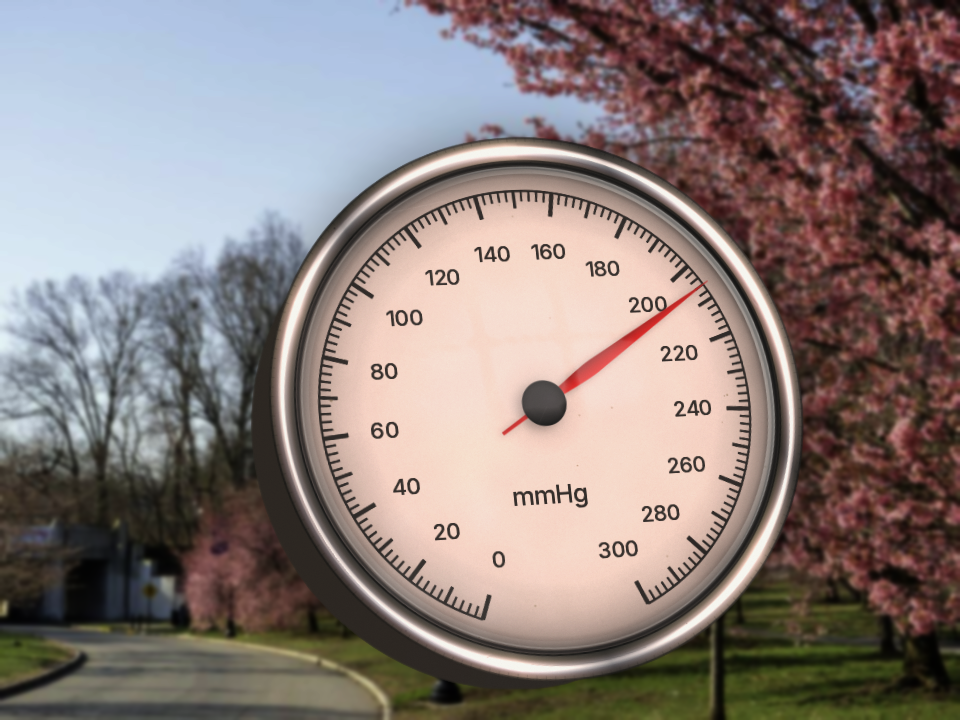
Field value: 206 mmHg
